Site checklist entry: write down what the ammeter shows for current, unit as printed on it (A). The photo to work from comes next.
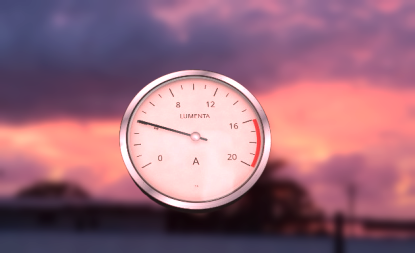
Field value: 4 A
